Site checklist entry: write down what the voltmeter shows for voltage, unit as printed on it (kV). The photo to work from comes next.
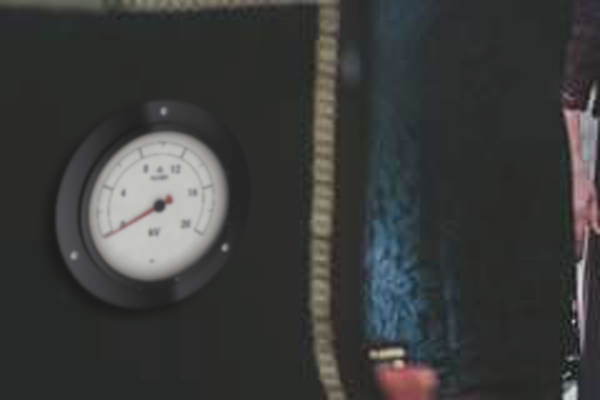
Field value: 0 kV
